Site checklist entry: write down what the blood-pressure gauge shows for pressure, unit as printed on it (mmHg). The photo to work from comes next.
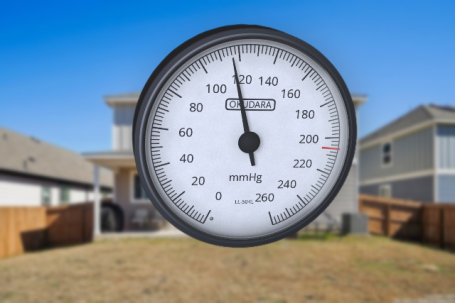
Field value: 116 mmHg
